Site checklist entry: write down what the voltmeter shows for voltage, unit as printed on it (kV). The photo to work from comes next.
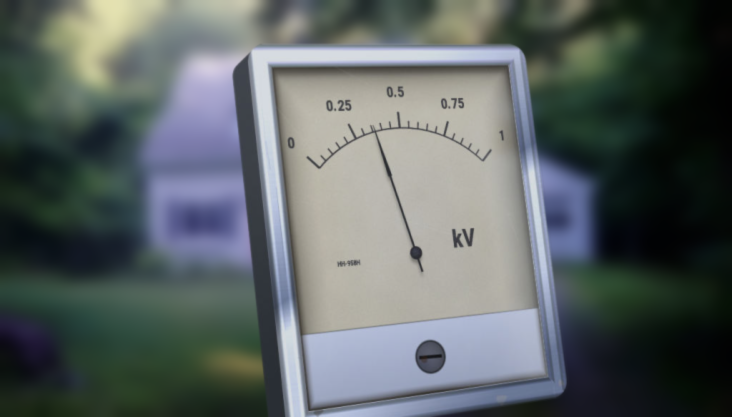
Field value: 0.35 kV
